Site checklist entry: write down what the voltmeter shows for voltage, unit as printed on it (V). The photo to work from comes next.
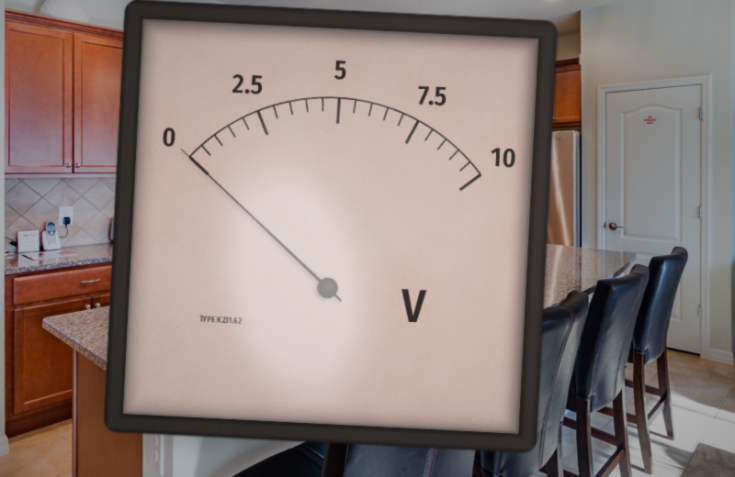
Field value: 0 V
